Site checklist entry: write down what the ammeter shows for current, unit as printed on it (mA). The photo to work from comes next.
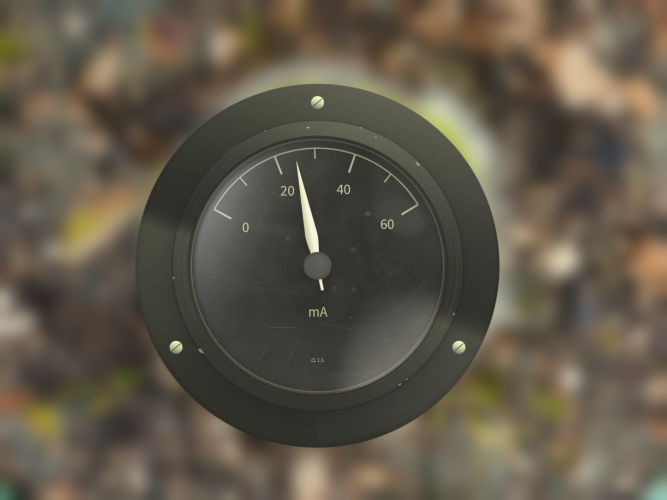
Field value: 25 mA
